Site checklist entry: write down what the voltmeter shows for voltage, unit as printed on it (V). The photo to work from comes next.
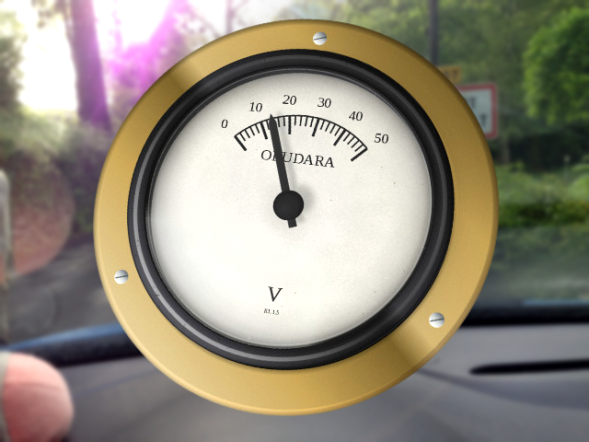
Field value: 14 V
